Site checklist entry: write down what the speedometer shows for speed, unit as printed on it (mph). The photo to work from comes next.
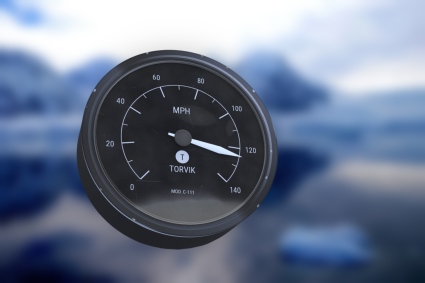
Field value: 125 mph
